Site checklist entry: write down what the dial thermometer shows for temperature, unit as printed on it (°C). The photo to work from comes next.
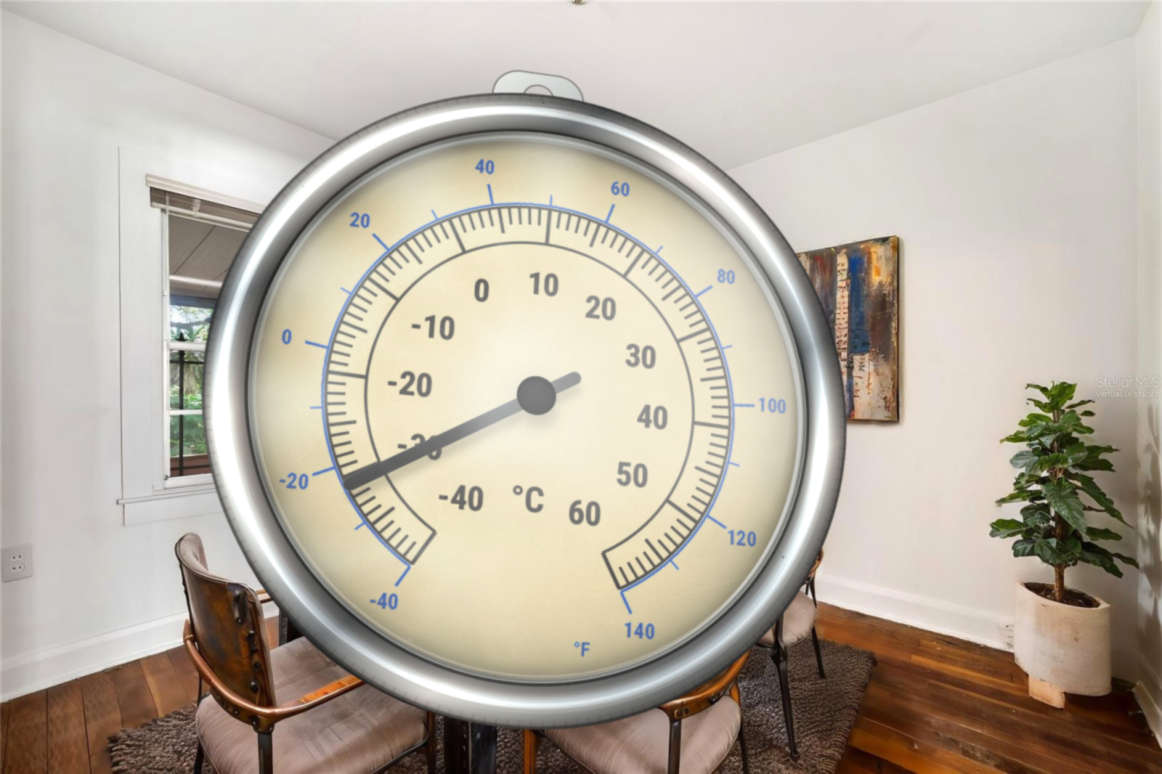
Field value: -31 °C
